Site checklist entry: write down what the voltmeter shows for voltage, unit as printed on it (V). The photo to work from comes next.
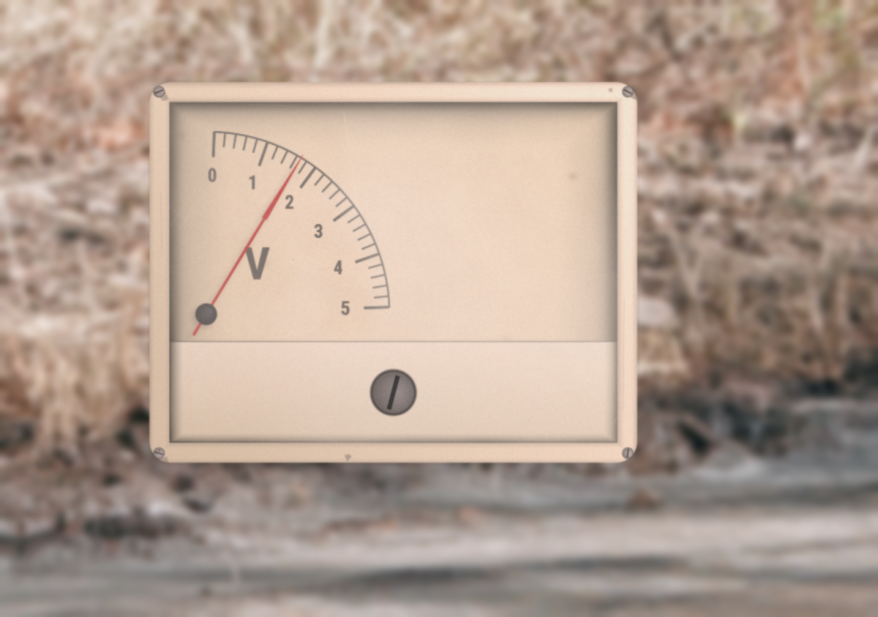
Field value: 1.7 V
